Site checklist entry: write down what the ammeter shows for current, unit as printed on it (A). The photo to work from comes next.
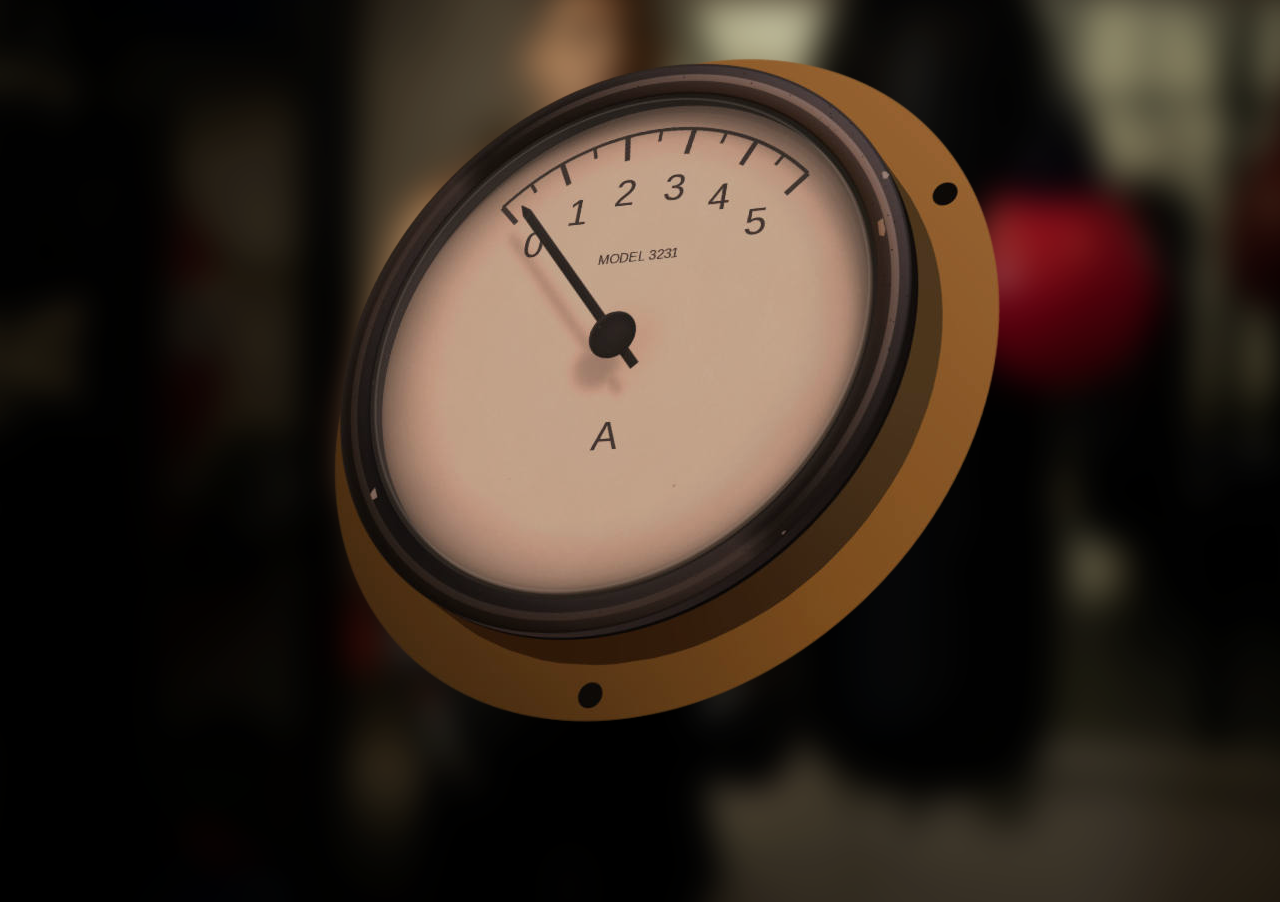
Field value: 0.25 A
